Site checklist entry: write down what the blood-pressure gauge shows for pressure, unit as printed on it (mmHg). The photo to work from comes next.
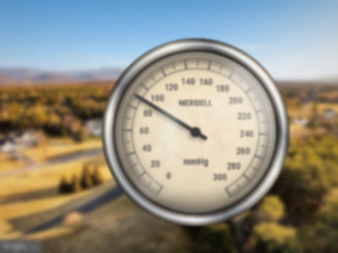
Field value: 90 mmHg
